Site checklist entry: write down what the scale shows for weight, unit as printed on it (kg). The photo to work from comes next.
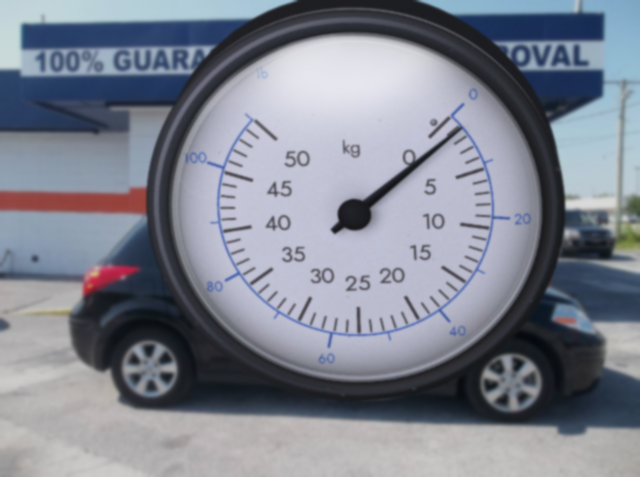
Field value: 1 kg
